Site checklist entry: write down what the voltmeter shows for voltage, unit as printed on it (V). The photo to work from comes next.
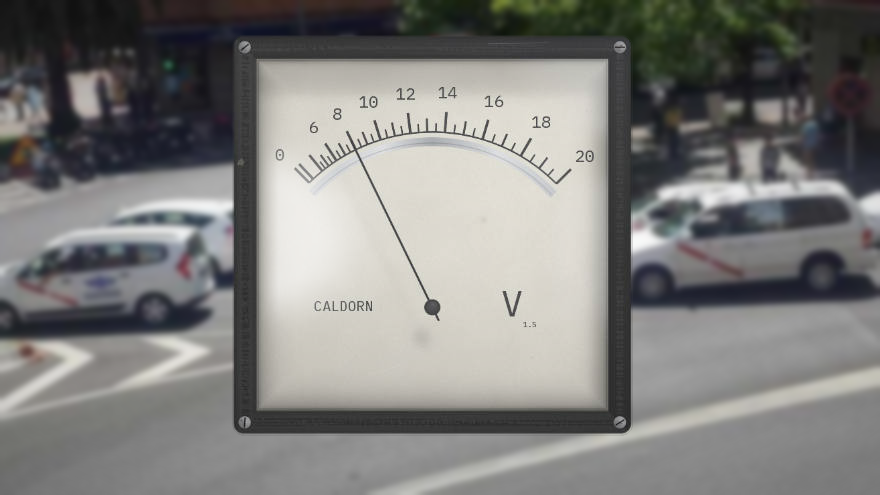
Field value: 8 V
